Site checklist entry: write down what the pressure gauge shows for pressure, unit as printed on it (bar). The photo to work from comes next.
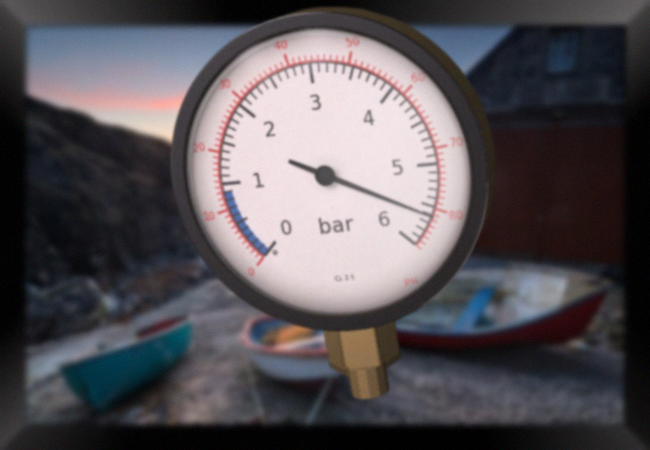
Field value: 5.6 bar
